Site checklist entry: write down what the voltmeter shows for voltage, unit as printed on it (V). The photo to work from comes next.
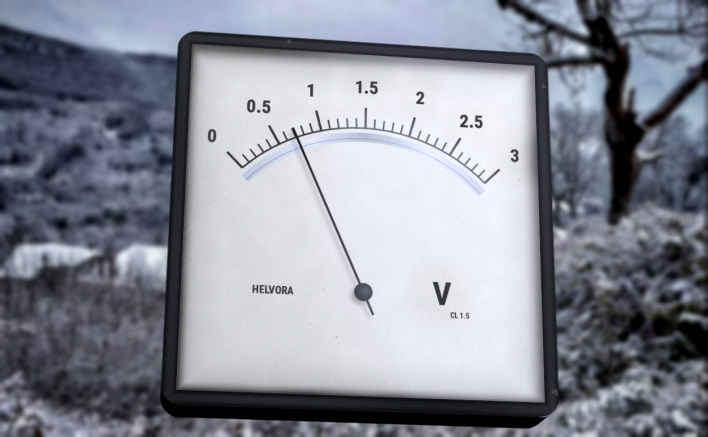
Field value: 0.7 V
